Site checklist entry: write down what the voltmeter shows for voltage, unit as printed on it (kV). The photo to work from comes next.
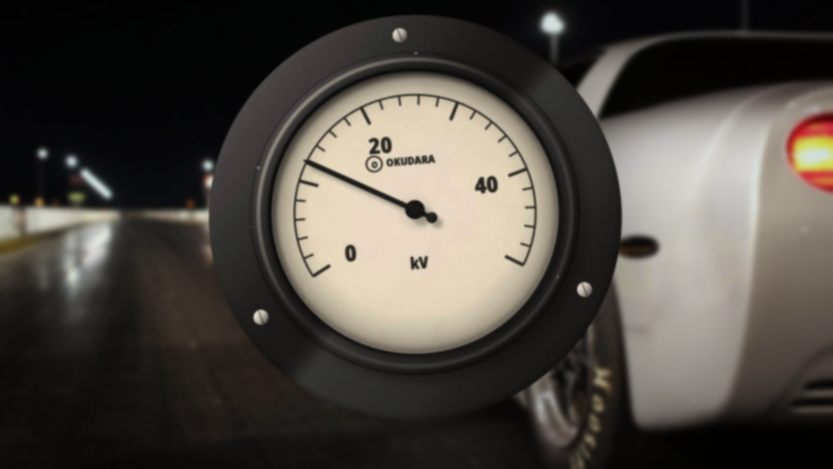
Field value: 12 kV
